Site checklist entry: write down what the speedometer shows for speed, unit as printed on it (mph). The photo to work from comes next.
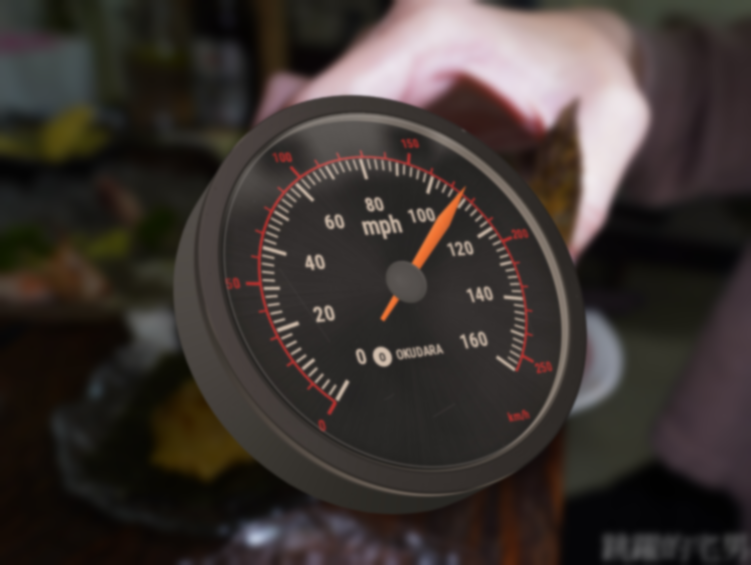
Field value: 108 mph
